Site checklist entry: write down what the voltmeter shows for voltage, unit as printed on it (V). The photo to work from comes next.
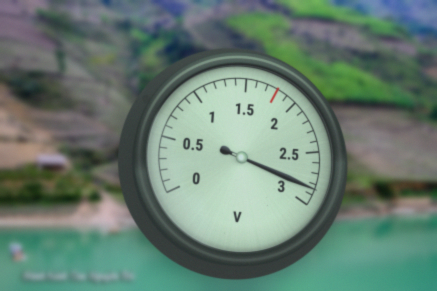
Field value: 2.85 V
